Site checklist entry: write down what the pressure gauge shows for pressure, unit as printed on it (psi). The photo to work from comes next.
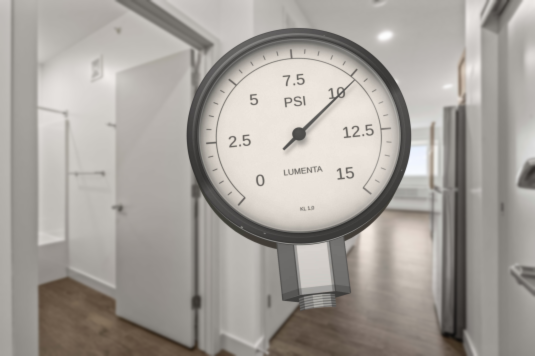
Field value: 10.25 psi
